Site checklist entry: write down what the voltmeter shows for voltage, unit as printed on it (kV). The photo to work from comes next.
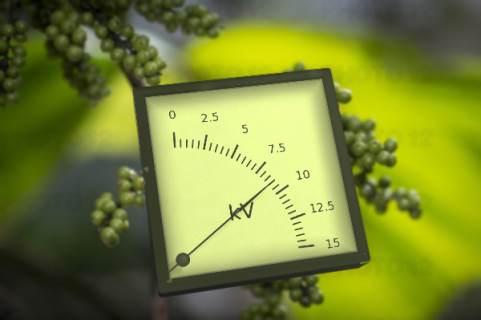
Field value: 9 kV
